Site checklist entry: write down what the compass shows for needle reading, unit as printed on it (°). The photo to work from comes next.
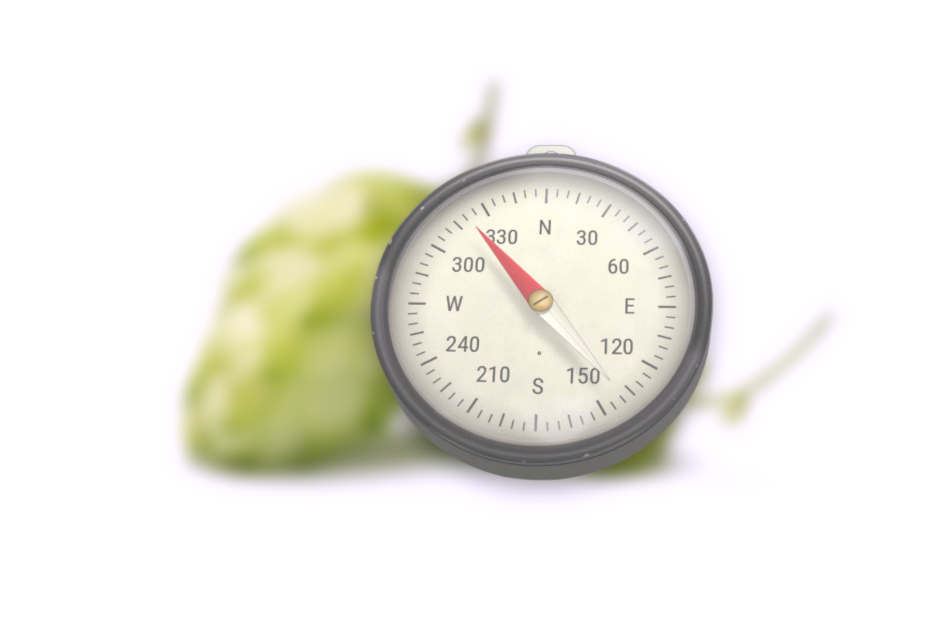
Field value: 320 °
